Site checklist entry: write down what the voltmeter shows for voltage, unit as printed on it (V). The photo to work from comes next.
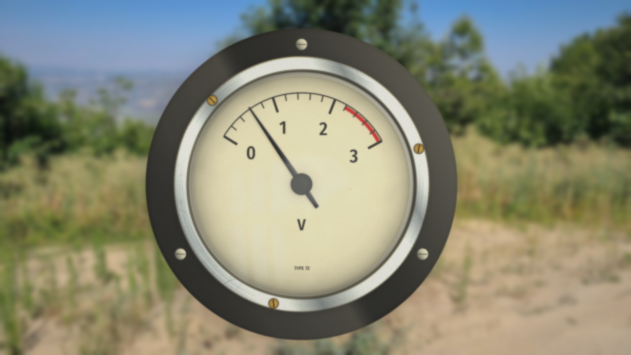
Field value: 0.6 V
